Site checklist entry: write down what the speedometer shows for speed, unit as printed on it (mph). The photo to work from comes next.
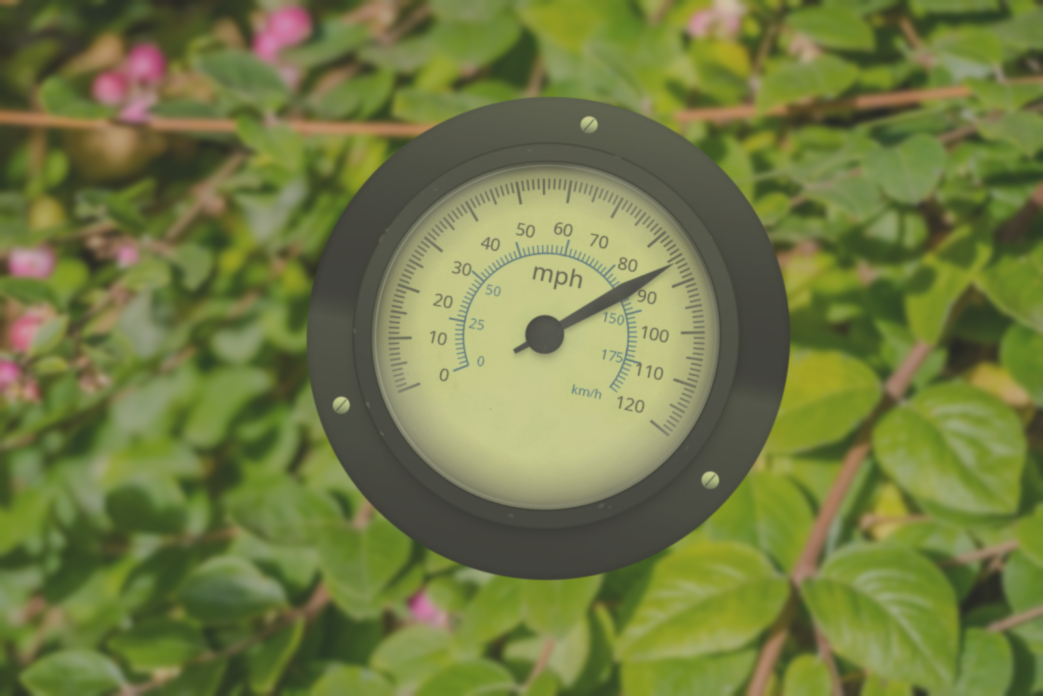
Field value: 86 mph
